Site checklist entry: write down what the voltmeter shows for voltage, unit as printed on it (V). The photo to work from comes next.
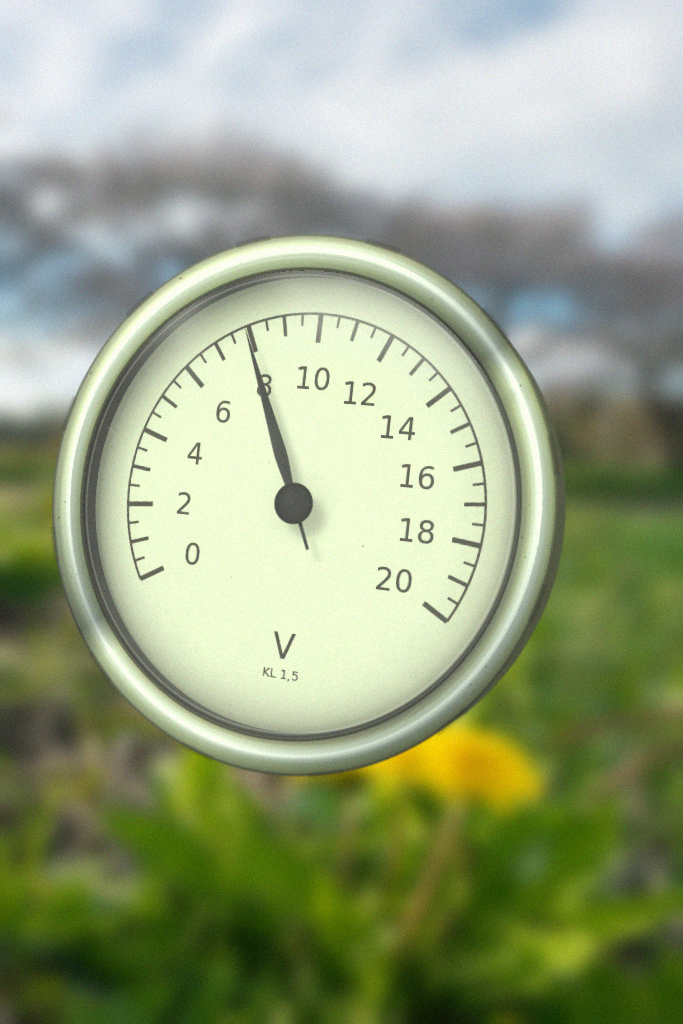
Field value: 8 V
